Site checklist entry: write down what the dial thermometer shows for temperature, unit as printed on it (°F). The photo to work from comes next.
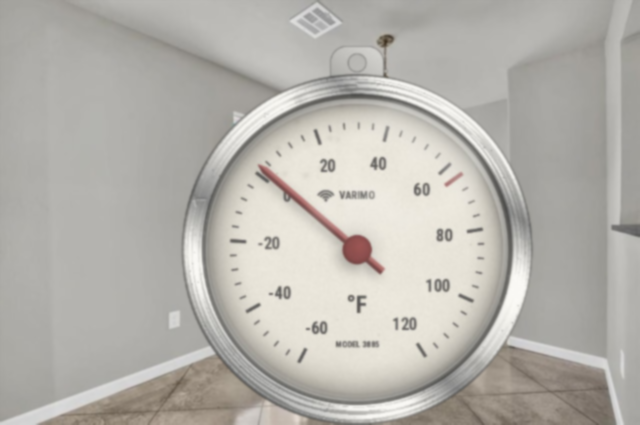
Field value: 2 °F
